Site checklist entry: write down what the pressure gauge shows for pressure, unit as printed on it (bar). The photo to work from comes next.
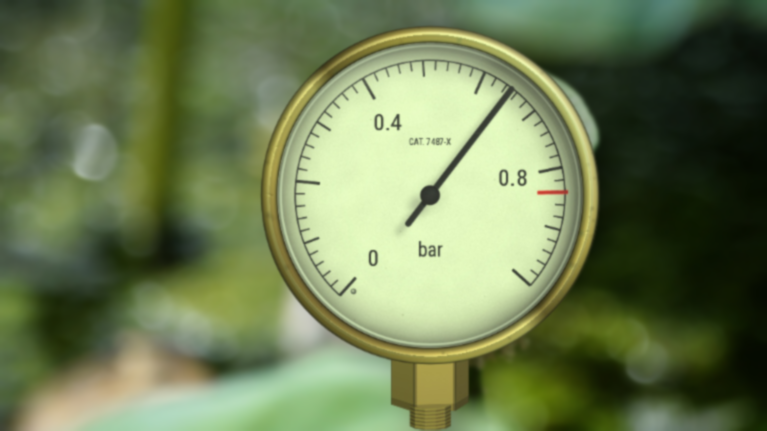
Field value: 0.65 bar
